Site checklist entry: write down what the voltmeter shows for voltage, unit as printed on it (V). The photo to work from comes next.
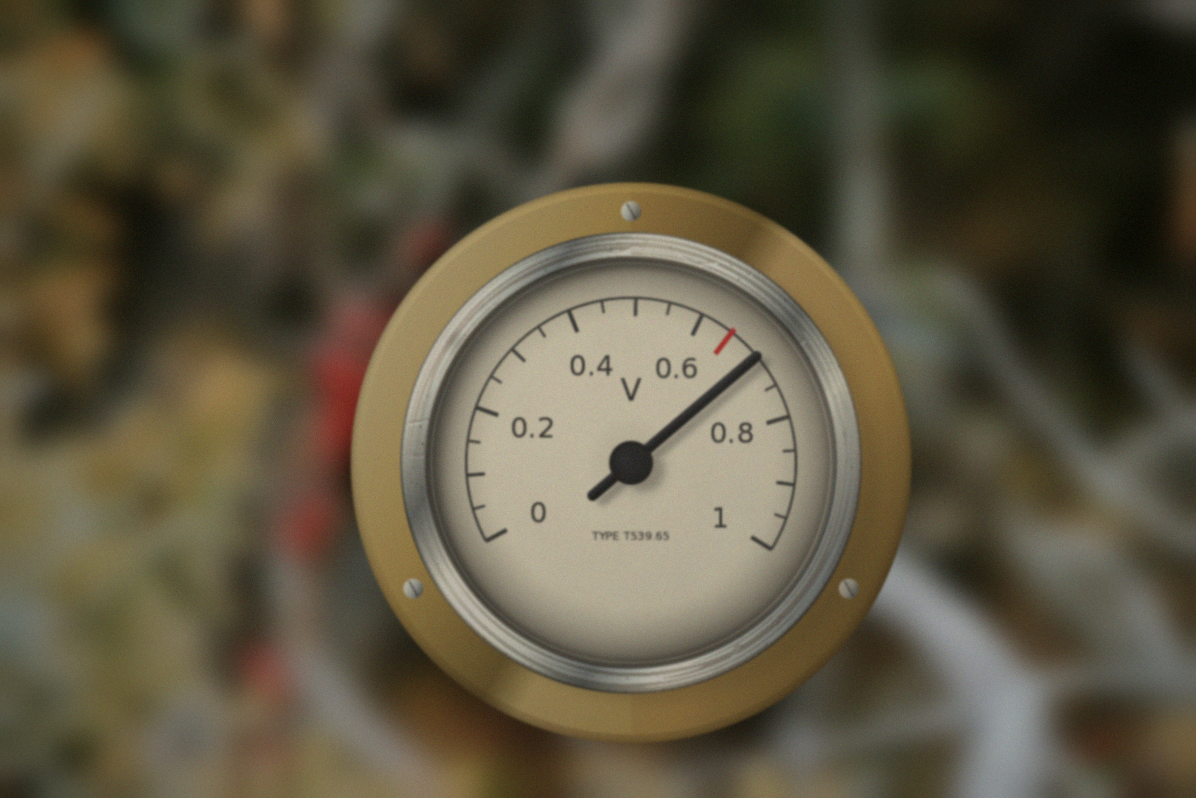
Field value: 0.7 V
